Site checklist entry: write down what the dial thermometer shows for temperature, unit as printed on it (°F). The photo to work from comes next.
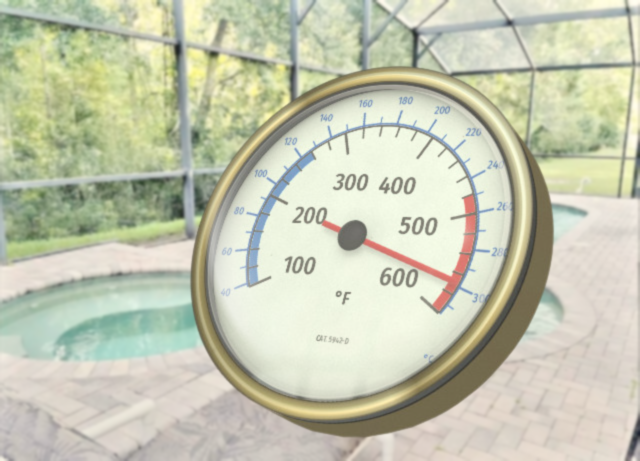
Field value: 570 °F
